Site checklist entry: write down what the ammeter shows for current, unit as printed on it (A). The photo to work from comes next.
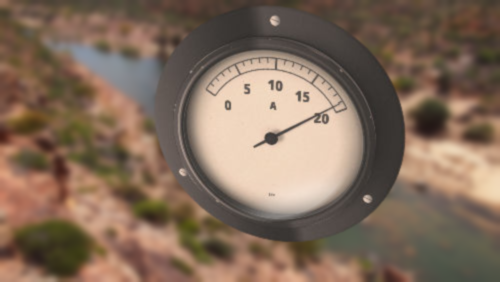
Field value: 19 A
